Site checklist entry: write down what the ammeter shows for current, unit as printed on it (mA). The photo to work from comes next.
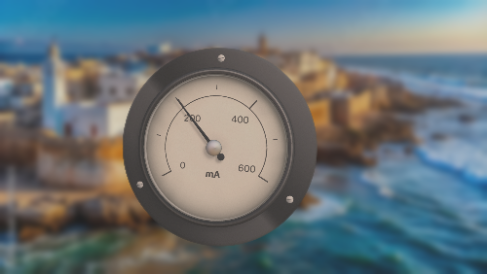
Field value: 200 mA
